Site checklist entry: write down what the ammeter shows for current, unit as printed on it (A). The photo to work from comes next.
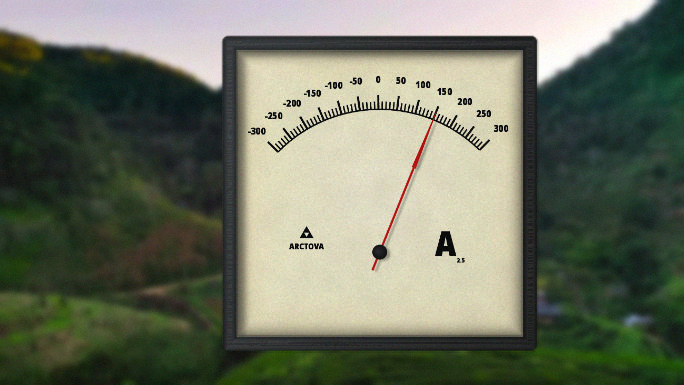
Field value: 150 A
